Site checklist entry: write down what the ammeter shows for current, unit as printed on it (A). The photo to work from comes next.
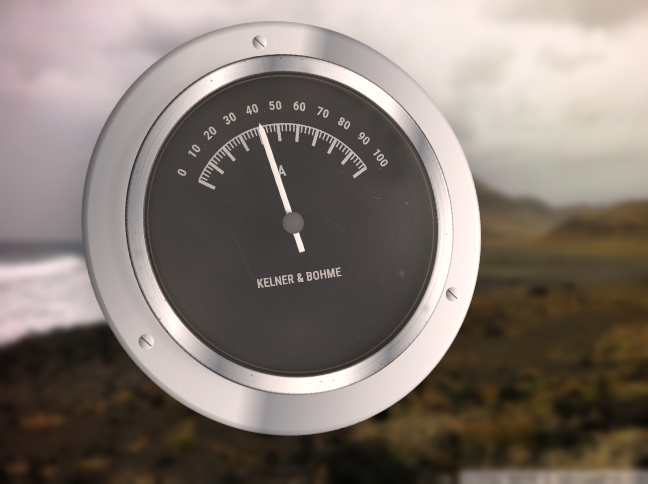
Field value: 40 A
